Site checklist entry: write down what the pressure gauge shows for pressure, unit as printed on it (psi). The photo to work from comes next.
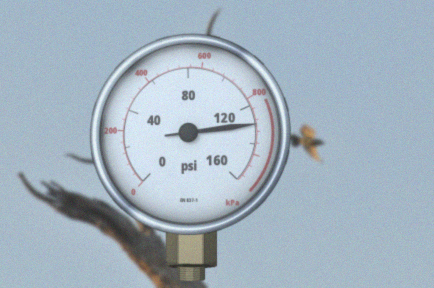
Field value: 130 psi
